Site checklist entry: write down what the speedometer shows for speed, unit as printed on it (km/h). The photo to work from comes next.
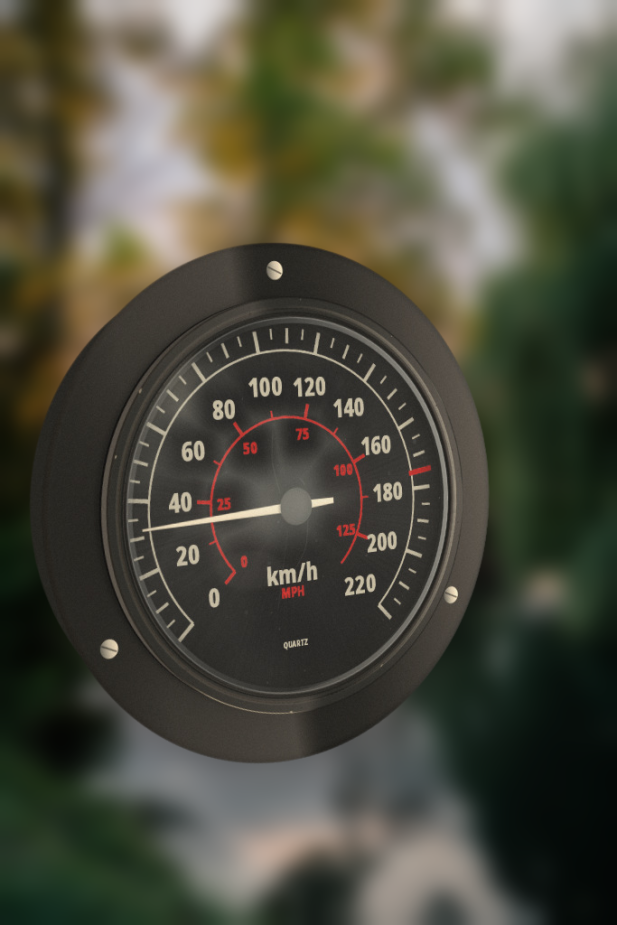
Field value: 32.5 km/h
